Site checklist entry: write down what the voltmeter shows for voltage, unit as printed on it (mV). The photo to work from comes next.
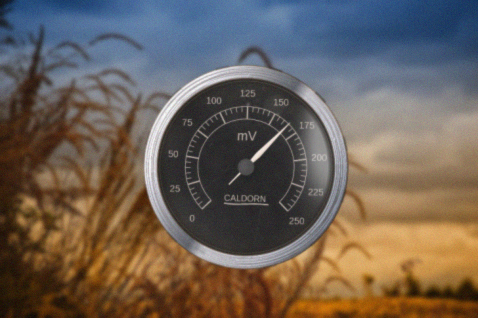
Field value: 165 mV
